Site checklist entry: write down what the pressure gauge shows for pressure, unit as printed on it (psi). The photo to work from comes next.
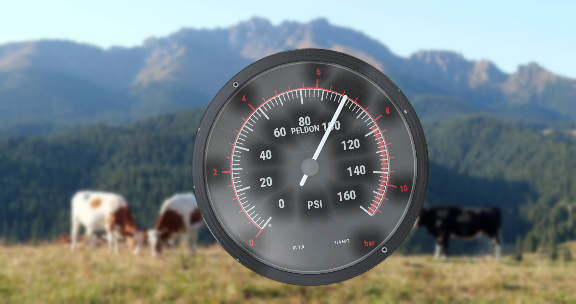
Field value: 100 psi
